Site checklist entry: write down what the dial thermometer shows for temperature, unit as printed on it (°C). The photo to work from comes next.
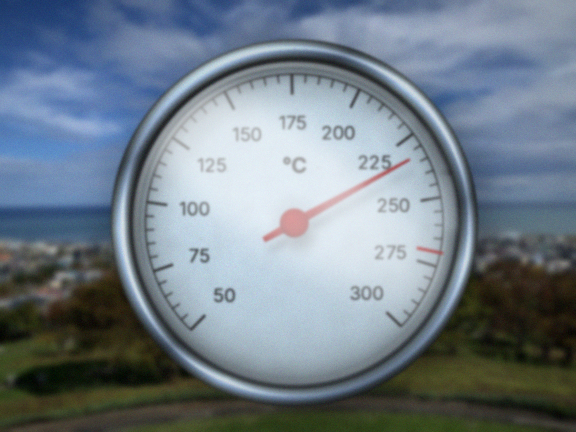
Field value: 232.5 °C
